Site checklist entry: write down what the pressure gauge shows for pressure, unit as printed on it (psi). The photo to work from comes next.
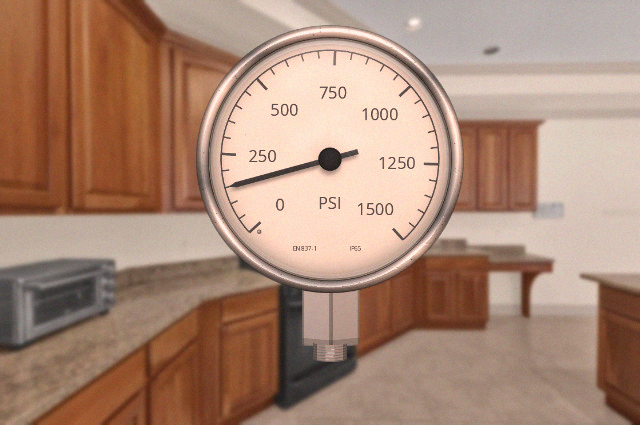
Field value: 150 psi
